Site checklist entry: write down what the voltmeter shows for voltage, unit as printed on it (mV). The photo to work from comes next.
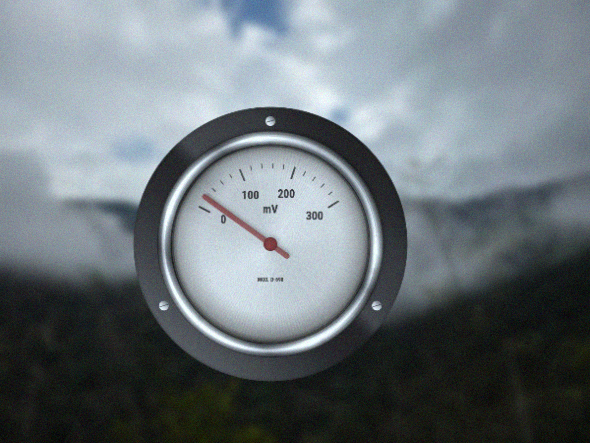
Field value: 20 mV
